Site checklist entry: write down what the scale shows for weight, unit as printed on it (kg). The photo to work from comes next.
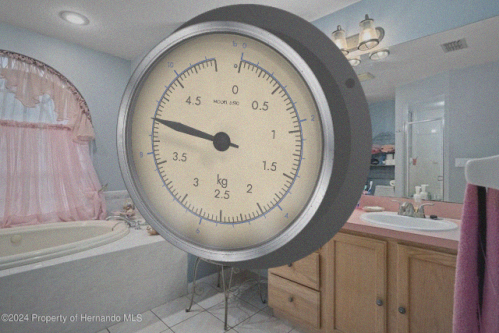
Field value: 4 kg
